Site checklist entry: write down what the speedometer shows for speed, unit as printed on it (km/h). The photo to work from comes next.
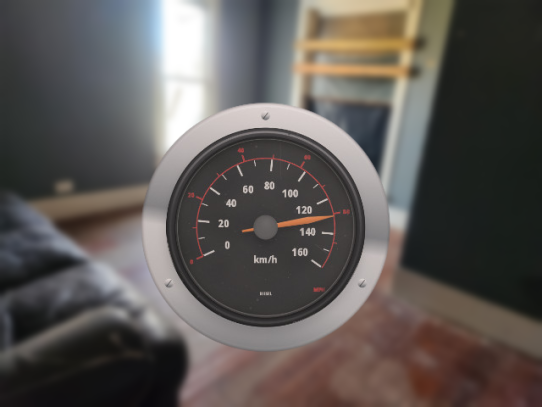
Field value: 130 km/h
